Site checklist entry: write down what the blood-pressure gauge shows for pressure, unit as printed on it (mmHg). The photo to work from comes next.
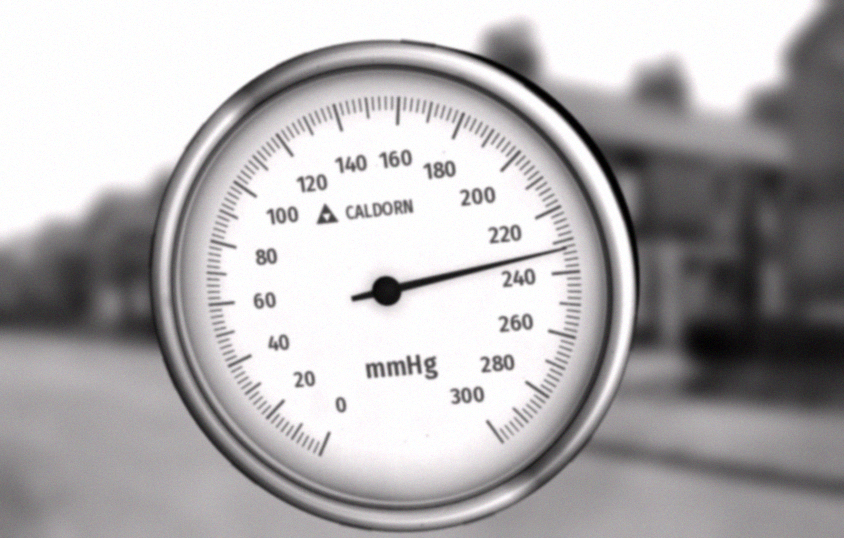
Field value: 232 mmHg
